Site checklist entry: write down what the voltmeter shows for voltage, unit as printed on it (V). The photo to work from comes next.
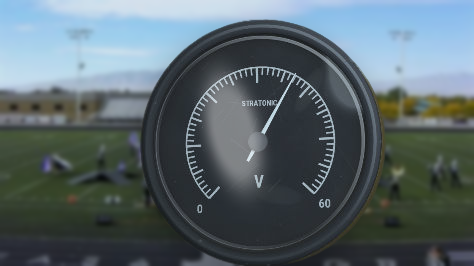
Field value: 37 V
